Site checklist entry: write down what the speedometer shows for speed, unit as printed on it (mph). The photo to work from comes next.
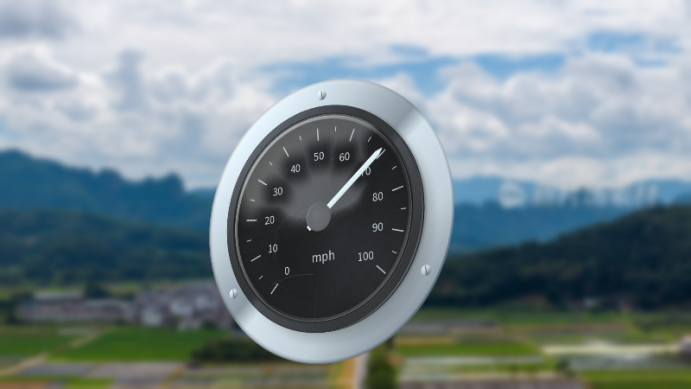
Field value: 70 mph
